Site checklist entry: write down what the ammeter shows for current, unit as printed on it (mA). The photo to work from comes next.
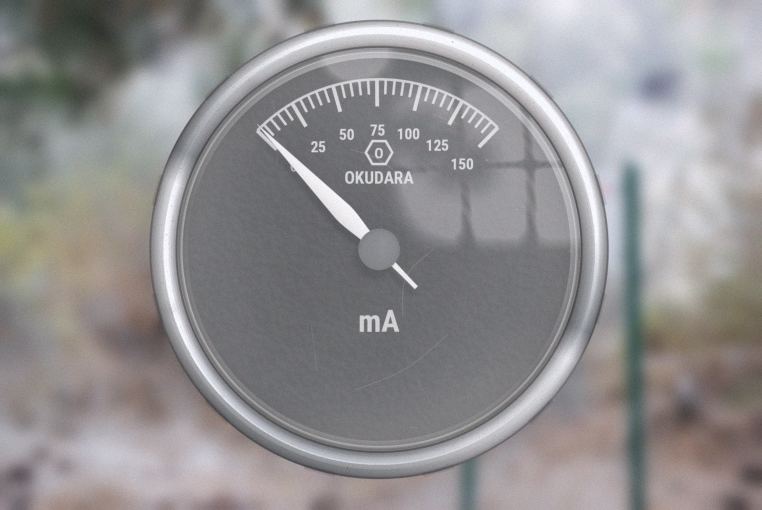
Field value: 2.5 mA
